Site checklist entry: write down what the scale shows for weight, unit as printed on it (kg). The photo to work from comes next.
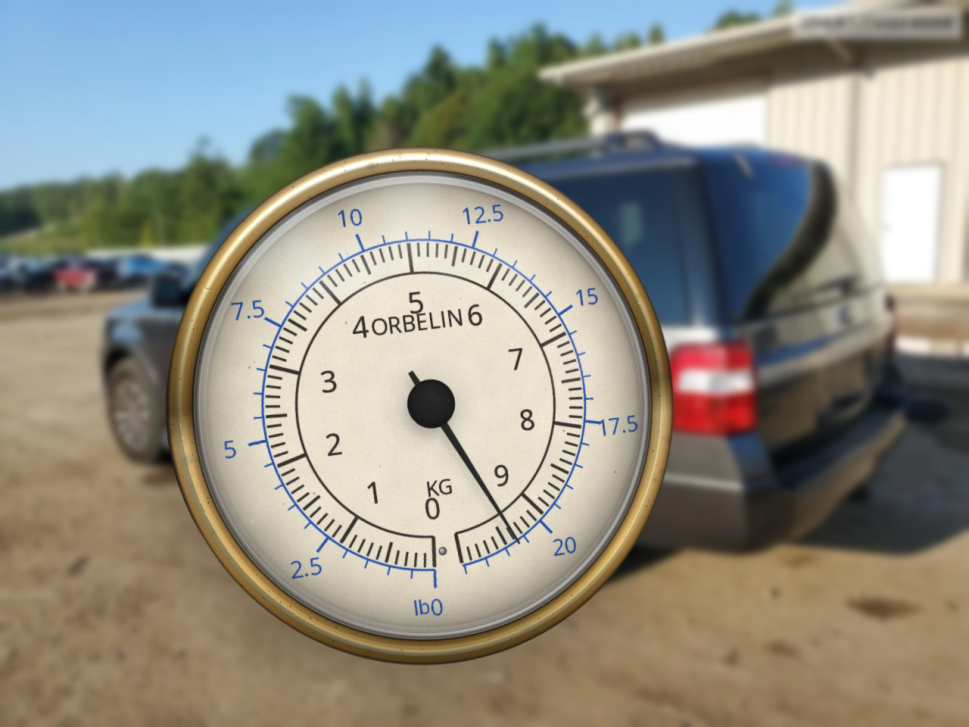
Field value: 9.4 kg
